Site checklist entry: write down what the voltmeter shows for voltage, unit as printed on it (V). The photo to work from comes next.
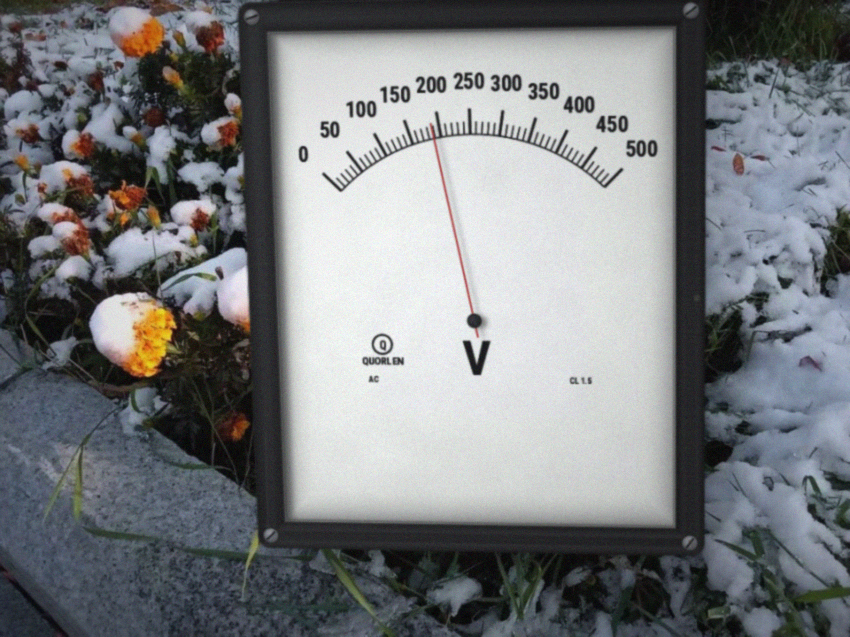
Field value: 190 V
